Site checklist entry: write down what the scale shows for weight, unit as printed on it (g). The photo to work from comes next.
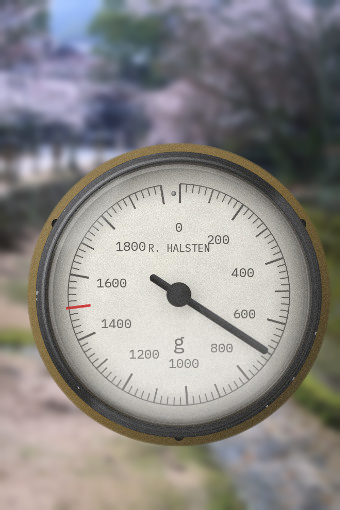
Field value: 700 g
